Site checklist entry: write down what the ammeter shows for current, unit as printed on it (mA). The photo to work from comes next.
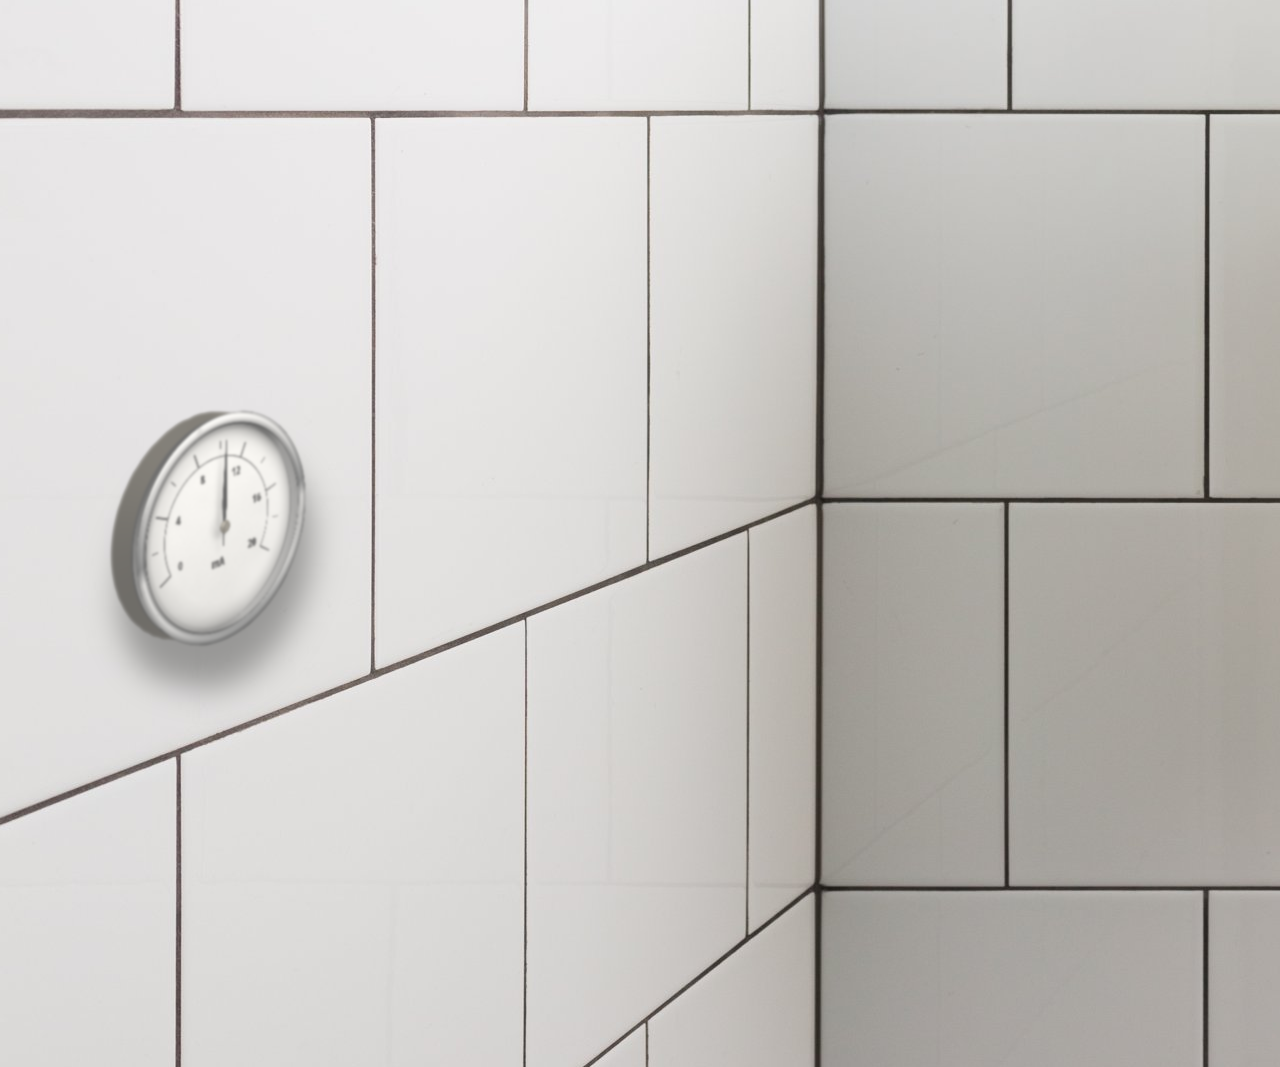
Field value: 10 mA
